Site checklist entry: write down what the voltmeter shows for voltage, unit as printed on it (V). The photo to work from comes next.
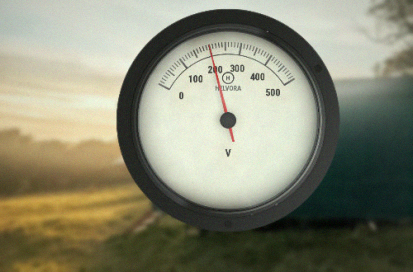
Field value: 200 V
